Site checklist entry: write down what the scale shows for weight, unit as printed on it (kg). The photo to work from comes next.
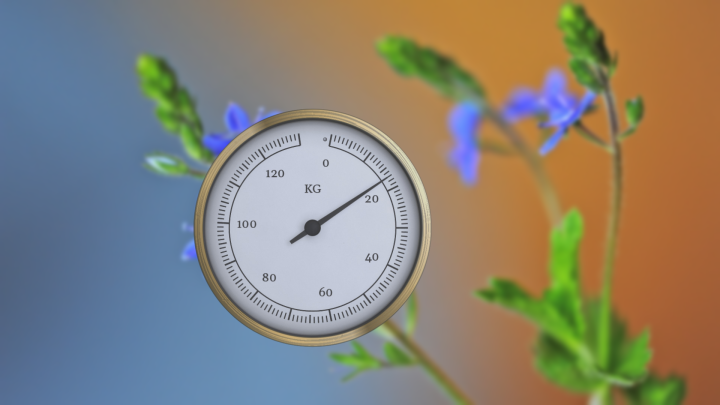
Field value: 17 kg
